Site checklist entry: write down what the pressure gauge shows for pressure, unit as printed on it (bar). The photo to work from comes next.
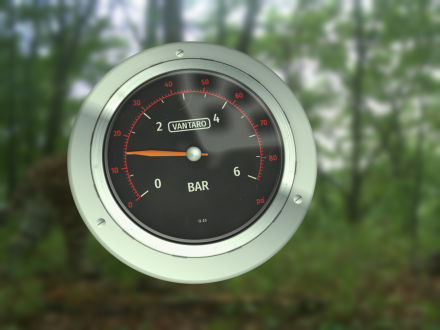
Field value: 1 bar
